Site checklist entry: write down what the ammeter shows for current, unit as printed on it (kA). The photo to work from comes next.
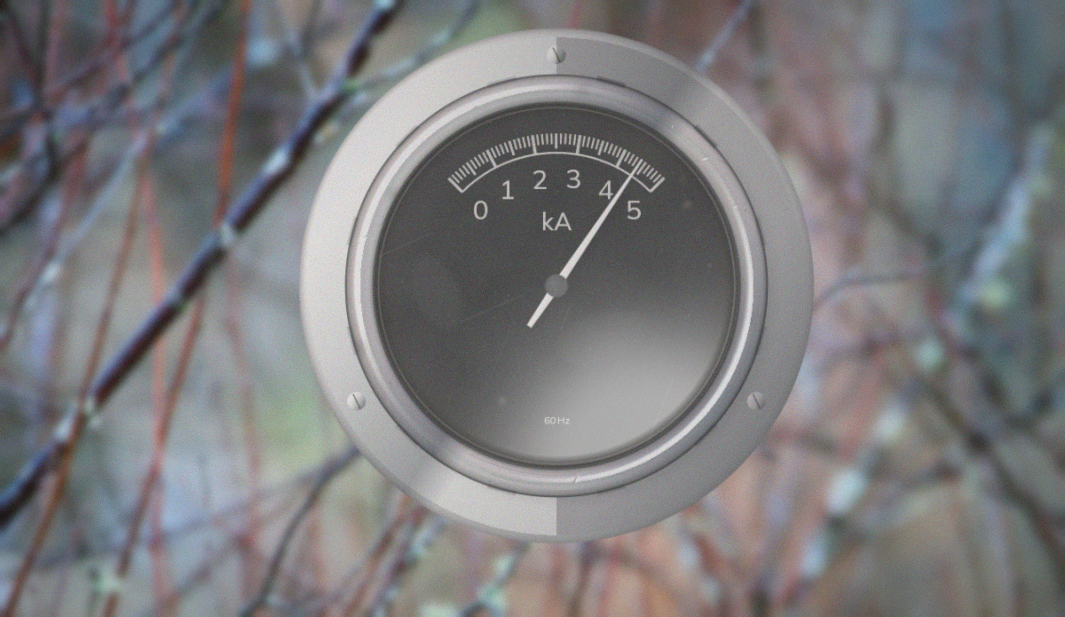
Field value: 4.4 kA
